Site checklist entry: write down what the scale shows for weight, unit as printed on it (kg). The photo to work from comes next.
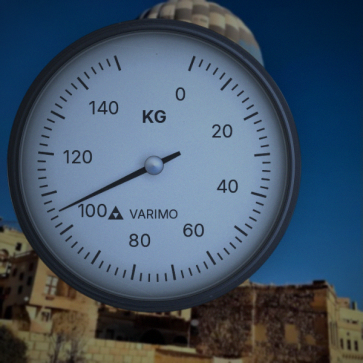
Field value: 105 kg
